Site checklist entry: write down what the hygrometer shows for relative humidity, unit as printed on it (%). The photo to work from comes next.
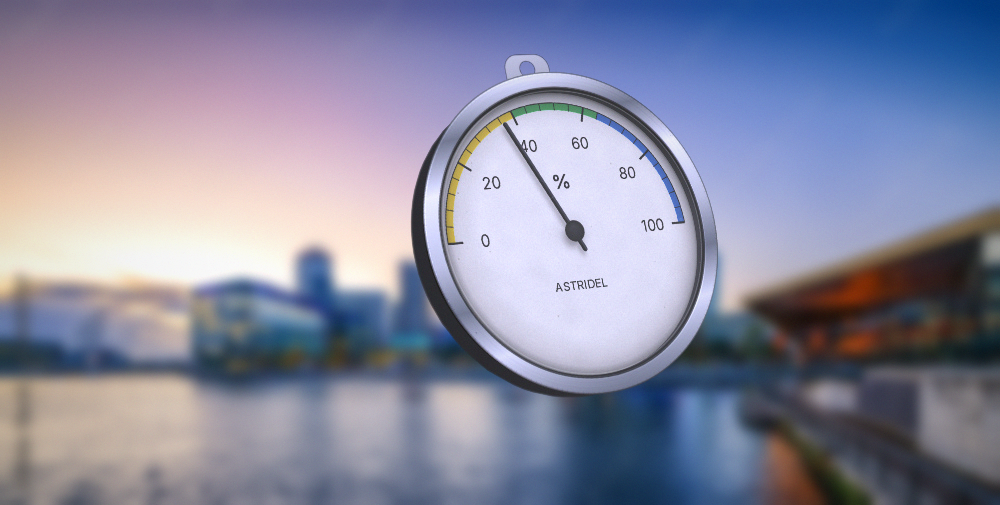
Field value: 36 %
